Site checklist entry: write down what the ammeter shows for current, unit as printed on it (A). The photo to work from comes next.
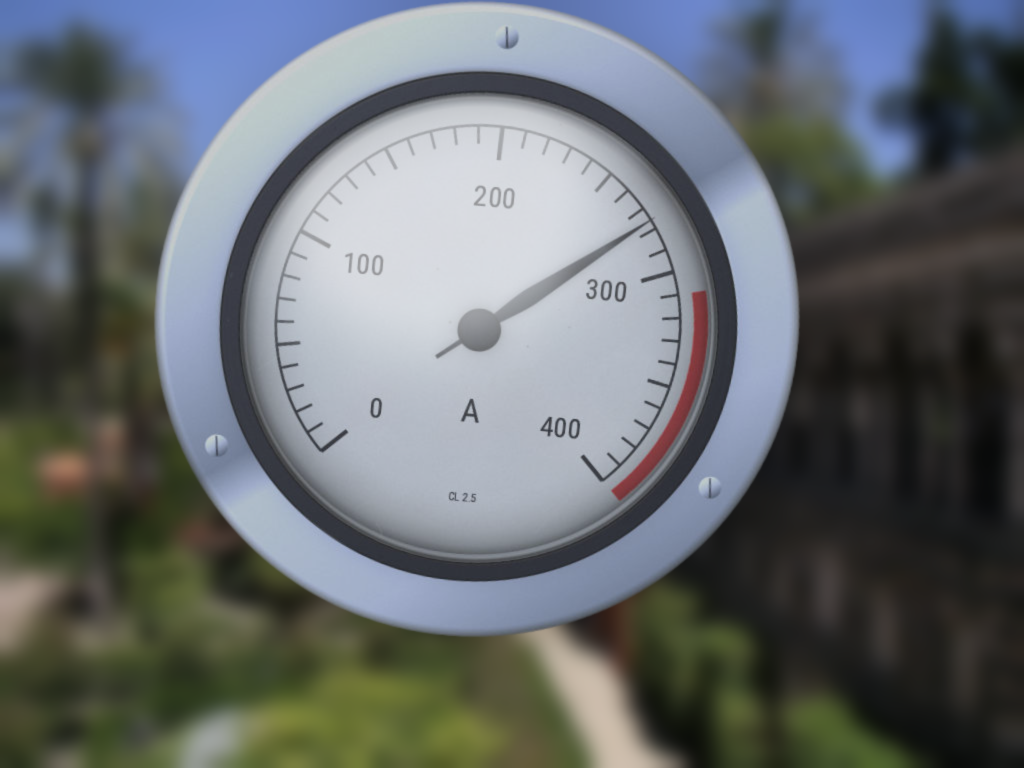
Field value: 275 A
